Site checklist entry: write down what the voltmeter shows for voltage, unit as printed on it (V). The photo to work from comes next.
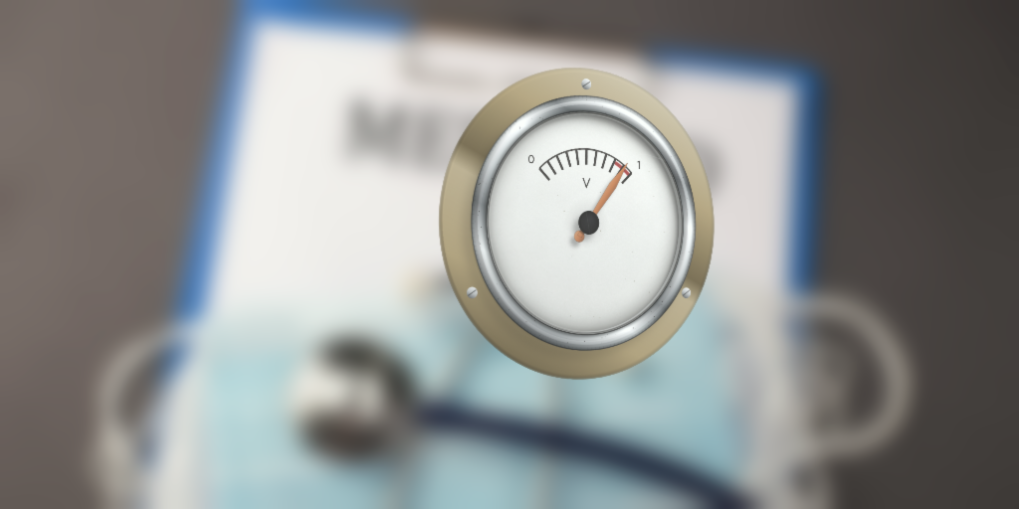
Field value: 0.9 V
